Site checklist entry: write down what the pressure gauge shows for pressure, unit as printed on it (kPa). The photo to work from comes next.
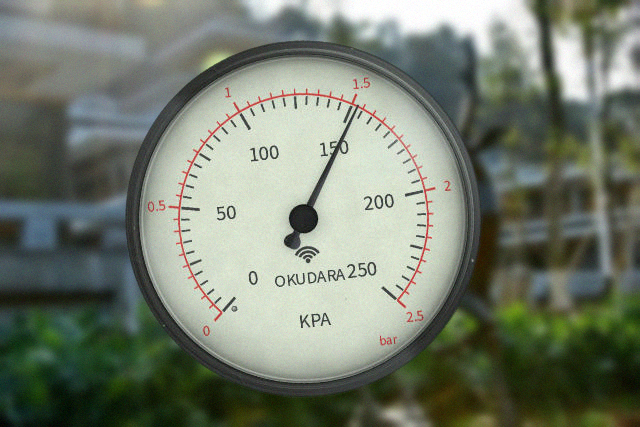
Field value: 152.5 kPa
